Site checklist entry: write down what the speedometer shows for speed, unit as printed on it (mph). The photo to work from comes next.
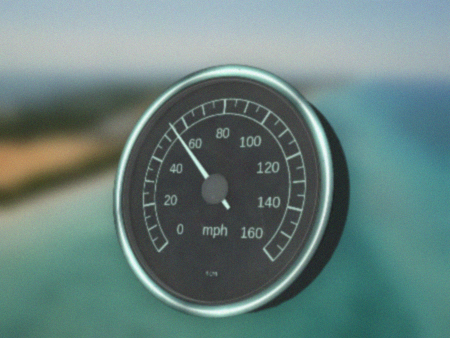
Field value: 55 mph
